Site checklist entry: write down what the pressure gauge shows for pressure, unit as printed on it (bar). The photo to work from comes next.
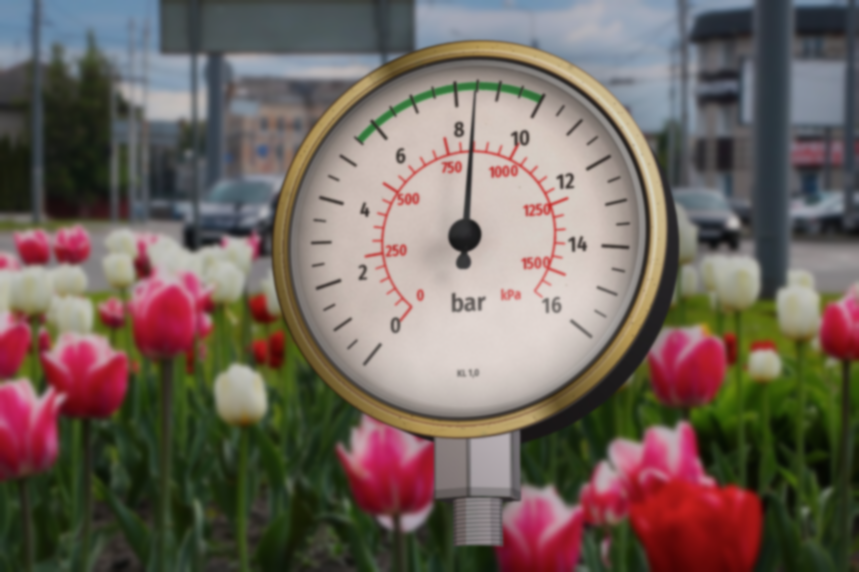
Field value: 8.5 bar
